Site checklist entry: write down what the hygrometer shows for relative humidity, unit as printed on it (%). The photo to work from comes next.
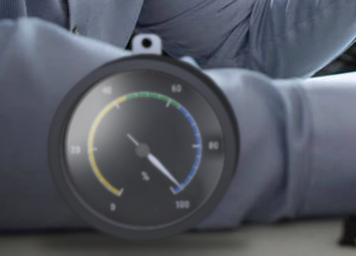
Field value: 96 %
